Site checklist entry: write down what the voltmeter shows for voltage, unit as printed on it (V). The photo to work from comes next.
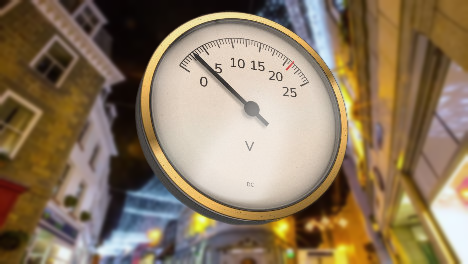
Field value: 2.5 V
